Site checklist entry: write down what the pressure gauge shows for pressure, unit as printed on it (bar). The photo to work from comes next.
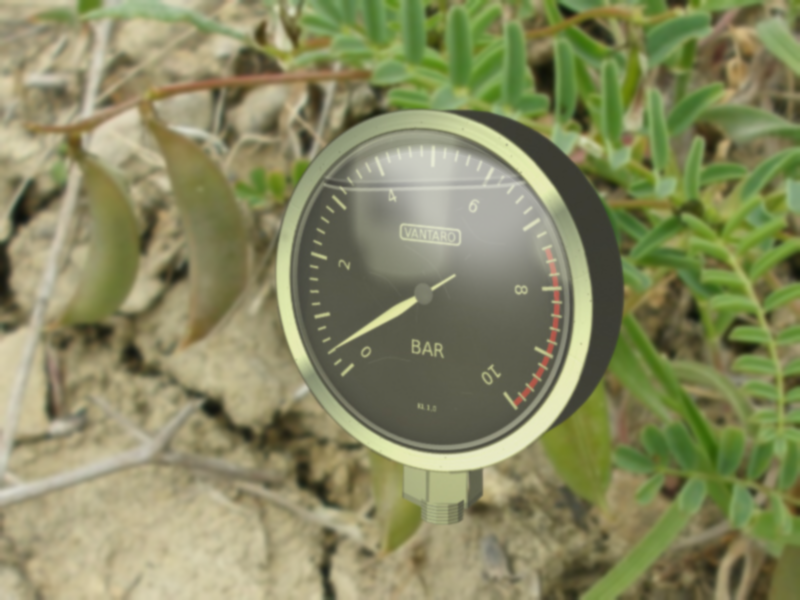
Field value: 0.4 bar
